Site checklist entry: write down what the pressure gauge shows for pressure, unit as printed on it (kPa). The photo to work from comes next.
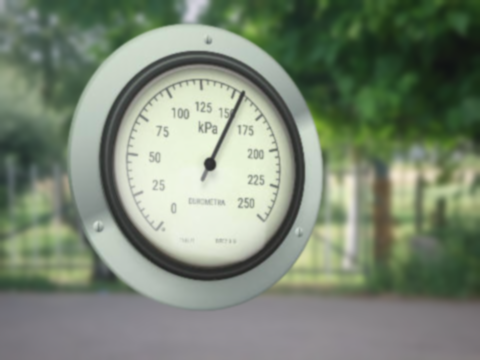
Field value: 155 kPa
